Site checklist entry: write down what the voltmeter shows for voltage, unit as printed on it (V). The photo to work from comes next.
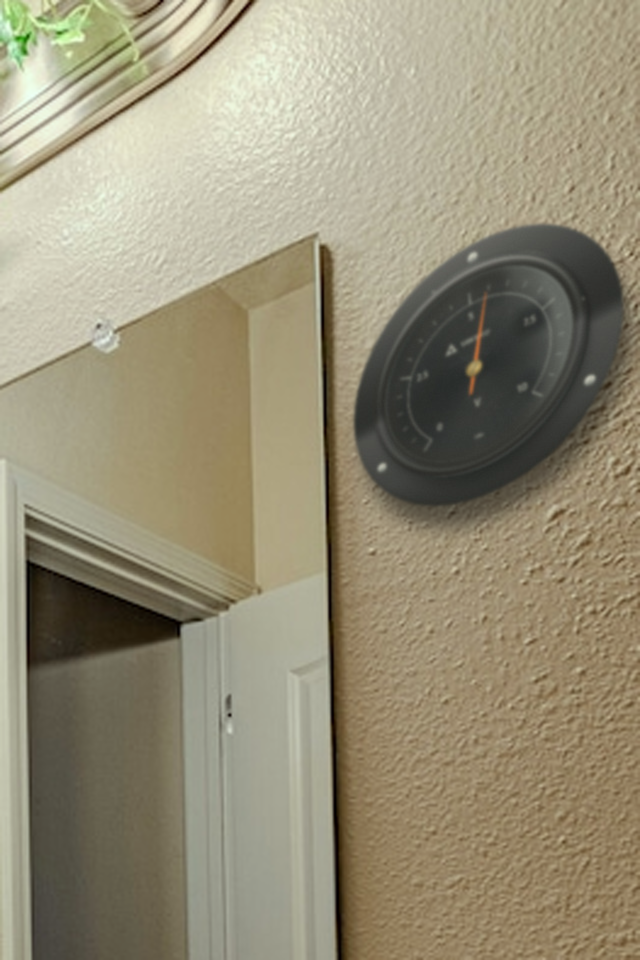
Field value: 5.5 V
